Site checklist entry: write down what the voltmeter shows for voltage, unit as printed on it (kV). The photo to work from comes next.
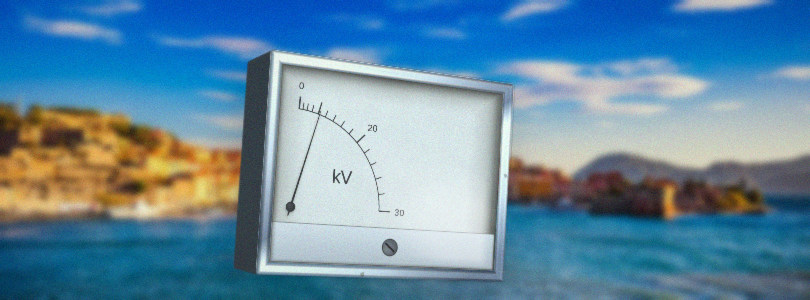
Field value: 10 kV
